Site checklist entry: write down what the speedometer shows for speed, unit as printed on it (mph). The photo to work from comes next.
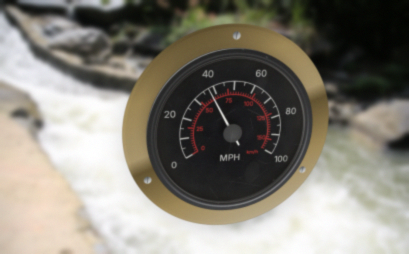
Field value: 37.5 mph
